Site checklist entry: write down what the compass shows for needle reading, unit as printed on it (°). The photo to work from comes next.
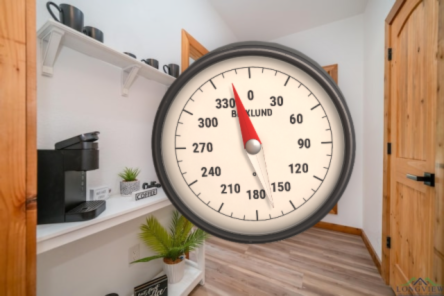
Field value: 345 °
